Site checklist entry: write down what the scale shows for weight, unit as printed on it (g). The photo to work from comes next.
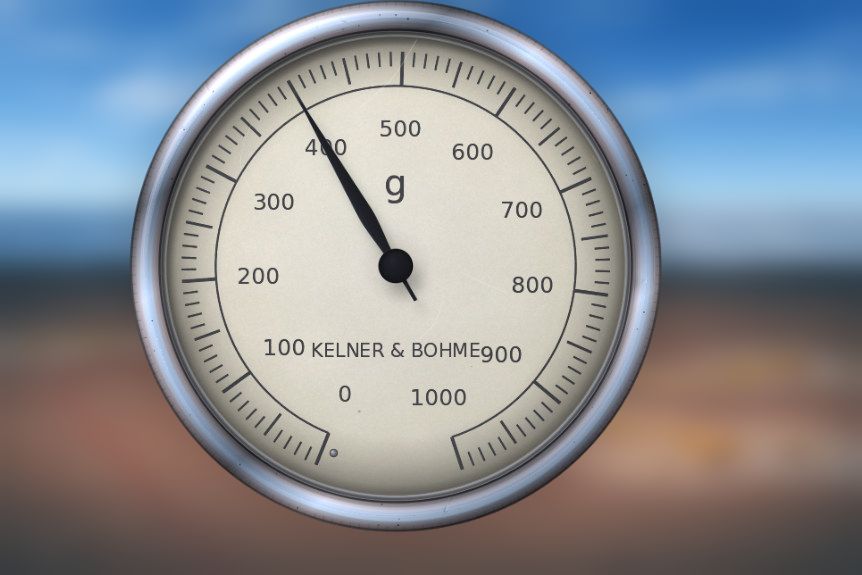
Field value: 400 g
